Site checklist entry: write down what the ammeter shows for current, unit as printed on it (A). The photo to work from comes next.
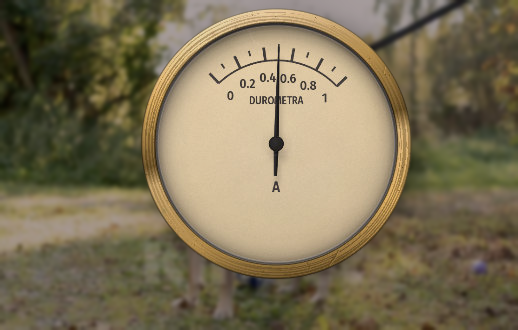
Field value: 0.5 A
